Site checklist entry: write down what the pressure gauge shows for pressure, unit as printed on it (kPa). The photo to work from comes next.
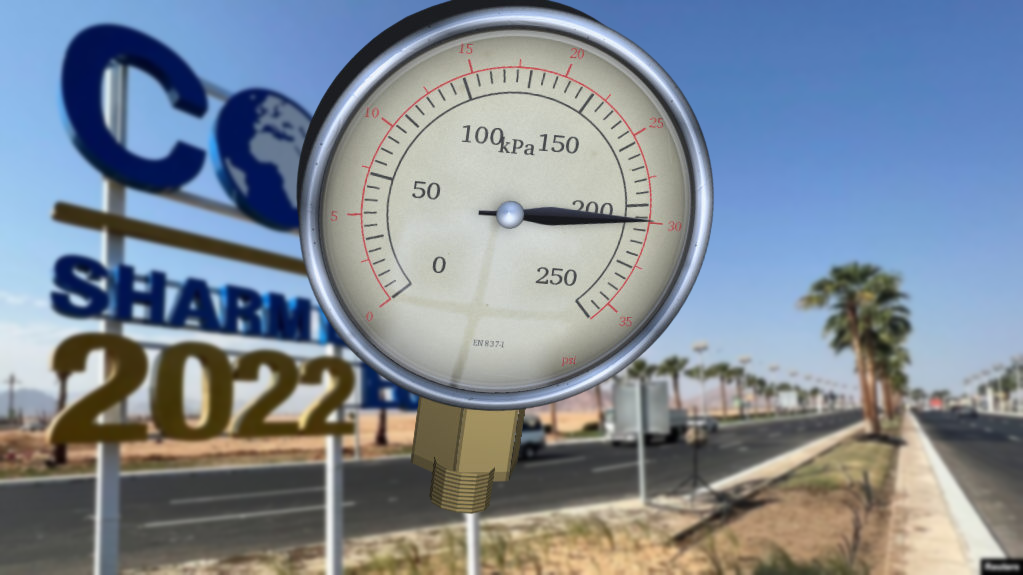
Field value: 205 kPa
